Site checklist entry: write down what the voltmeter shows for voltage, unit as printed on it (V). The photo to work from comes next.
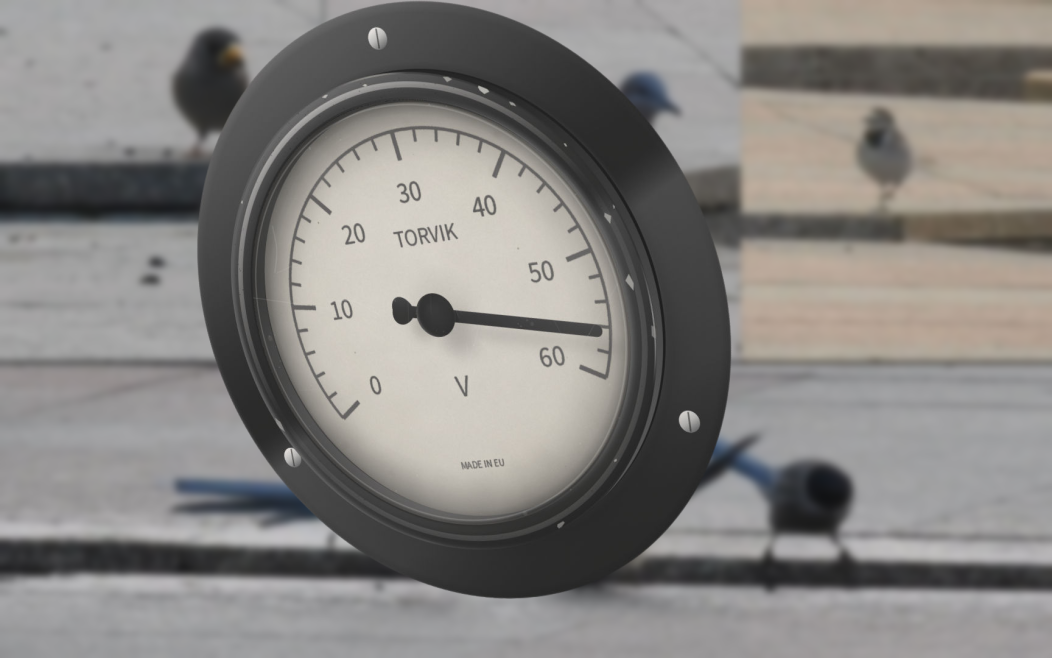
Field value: 56 V
